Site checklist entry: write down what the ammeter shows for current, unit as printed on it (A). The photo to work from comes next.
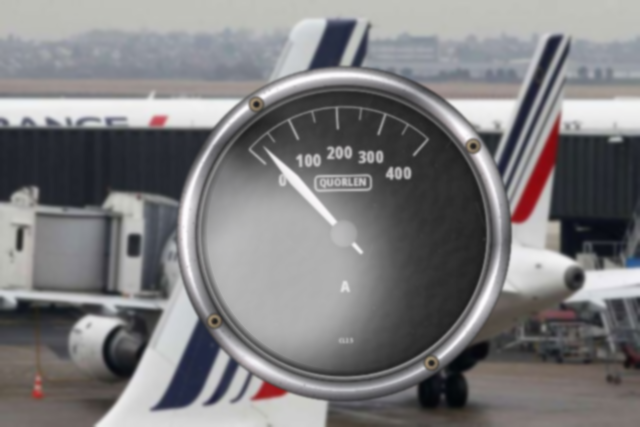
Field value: 25 A
